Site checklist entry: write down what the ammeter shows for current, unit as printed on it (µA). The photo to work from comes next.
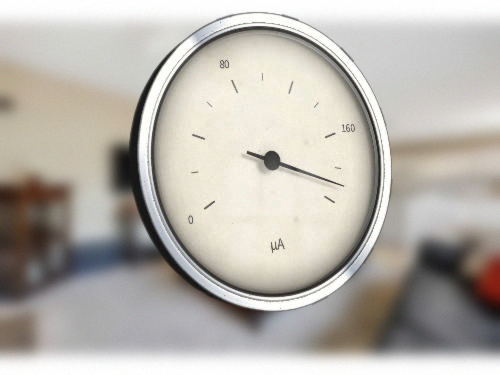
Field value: 190 µA
